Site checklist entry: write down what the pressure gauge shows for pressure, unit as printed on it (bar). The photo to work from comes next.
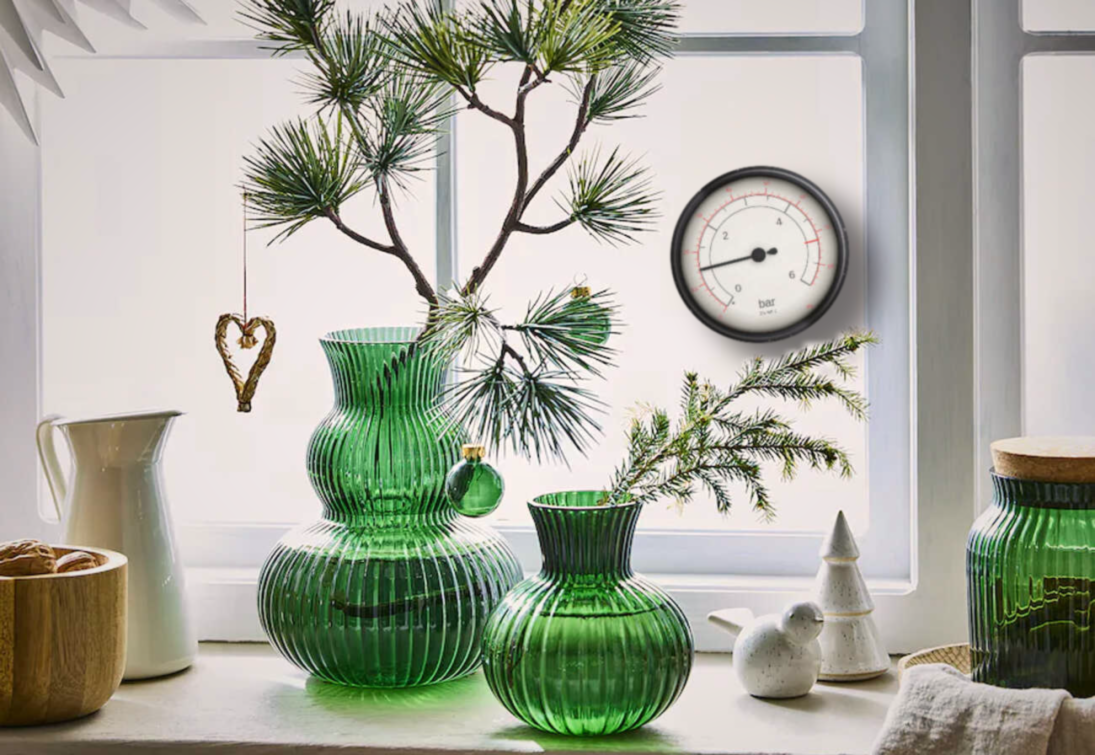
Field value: 1 bar
